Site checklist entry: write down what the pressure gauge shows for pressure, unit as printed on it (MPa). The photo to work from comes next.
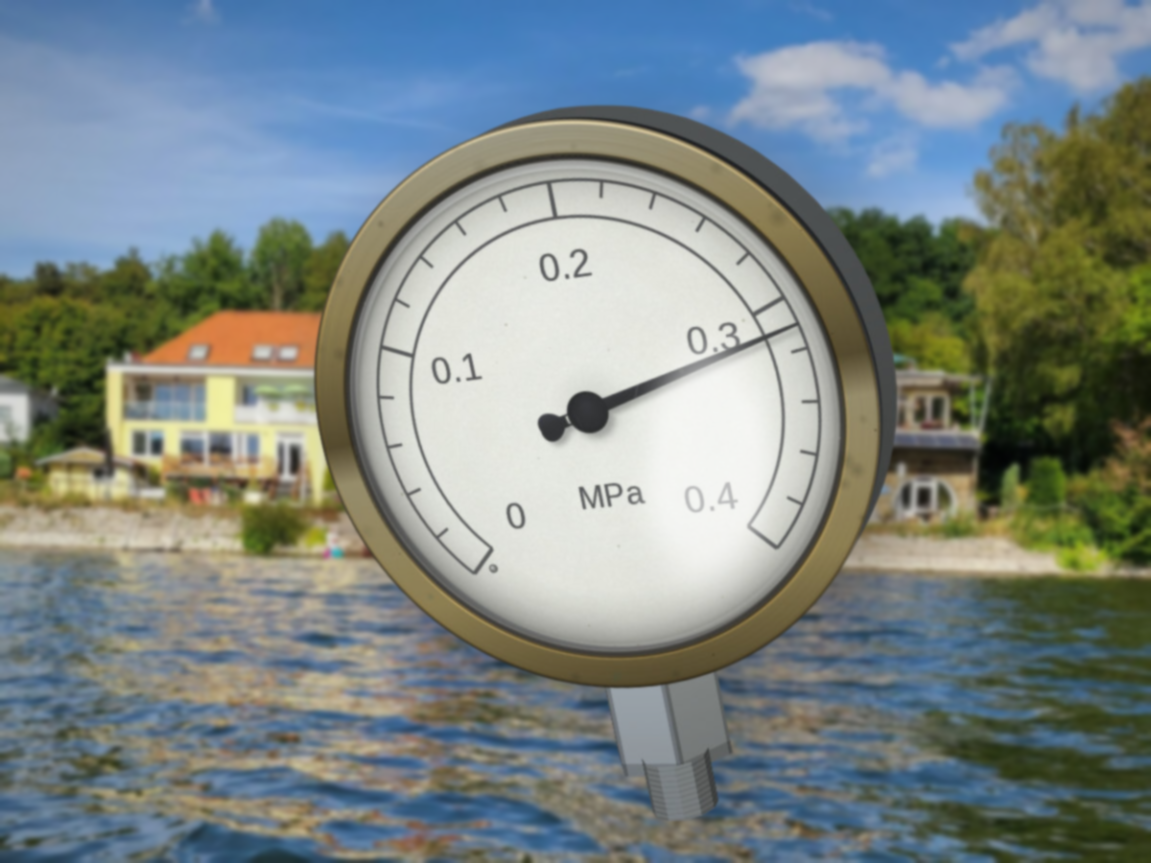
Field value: 0.31 MPa
